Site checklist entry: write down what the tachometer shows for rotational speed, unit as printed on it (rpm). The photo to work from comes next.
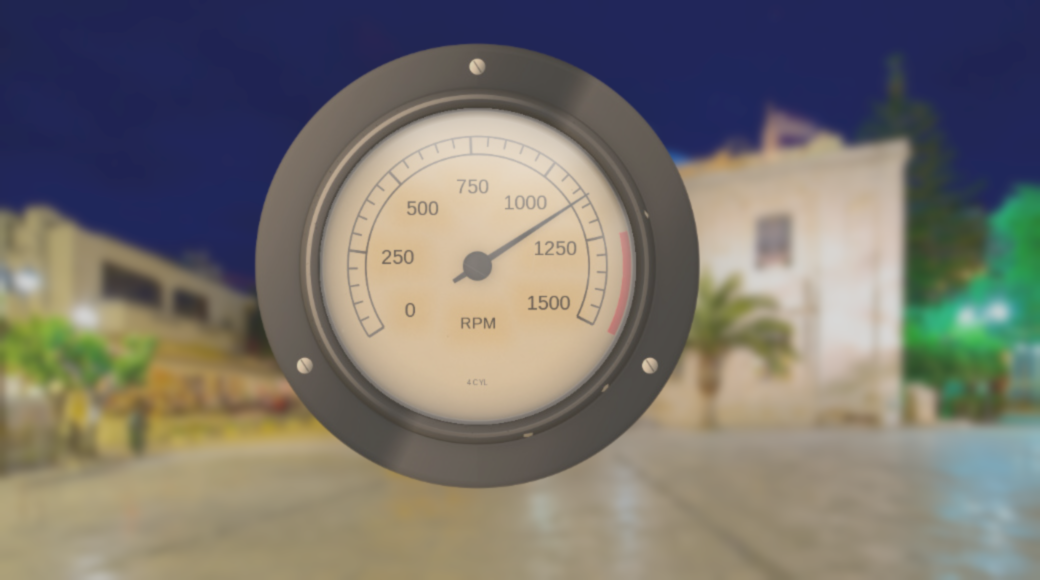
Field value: 1125 rpm
